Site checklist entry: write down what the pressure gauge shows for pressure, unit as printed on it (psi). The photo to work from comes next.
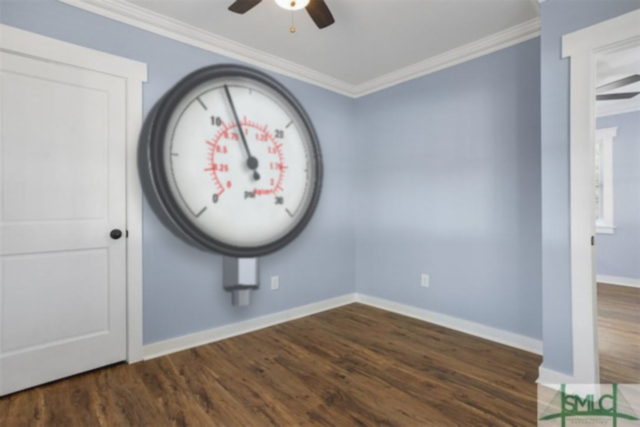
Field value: 12.5 psi
